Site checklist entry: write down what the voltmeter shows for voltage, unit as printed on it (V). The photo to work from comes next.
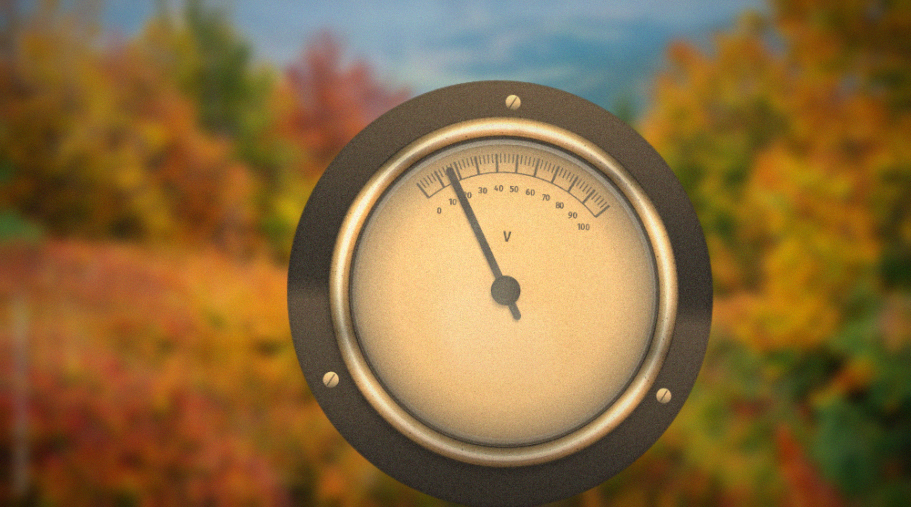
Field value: 16 V
